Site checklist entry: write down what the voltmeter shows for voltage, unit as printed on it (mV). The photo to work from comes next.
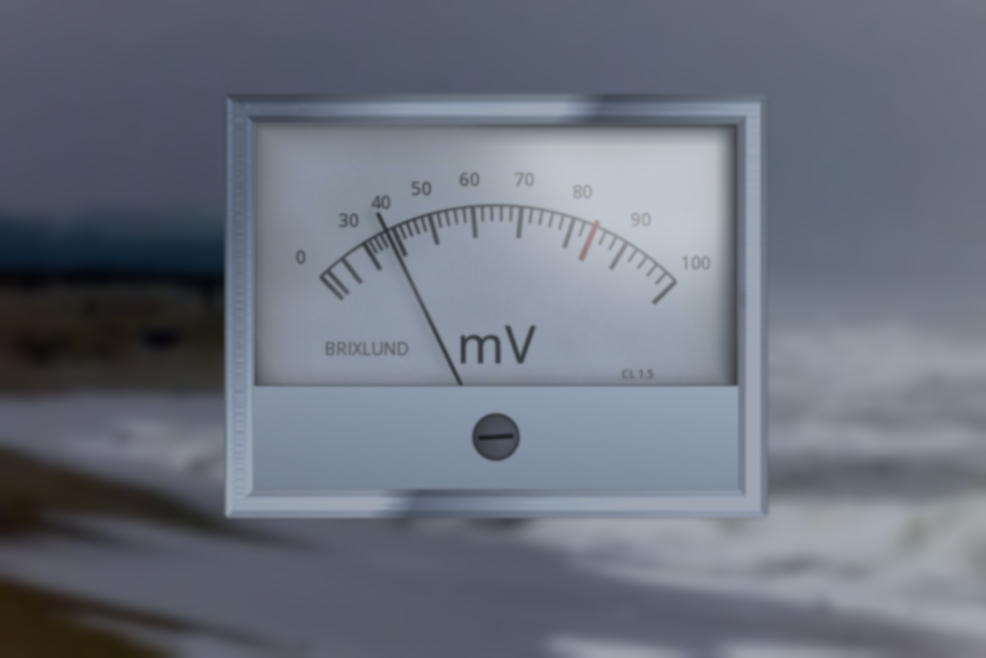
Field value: 38 mV
